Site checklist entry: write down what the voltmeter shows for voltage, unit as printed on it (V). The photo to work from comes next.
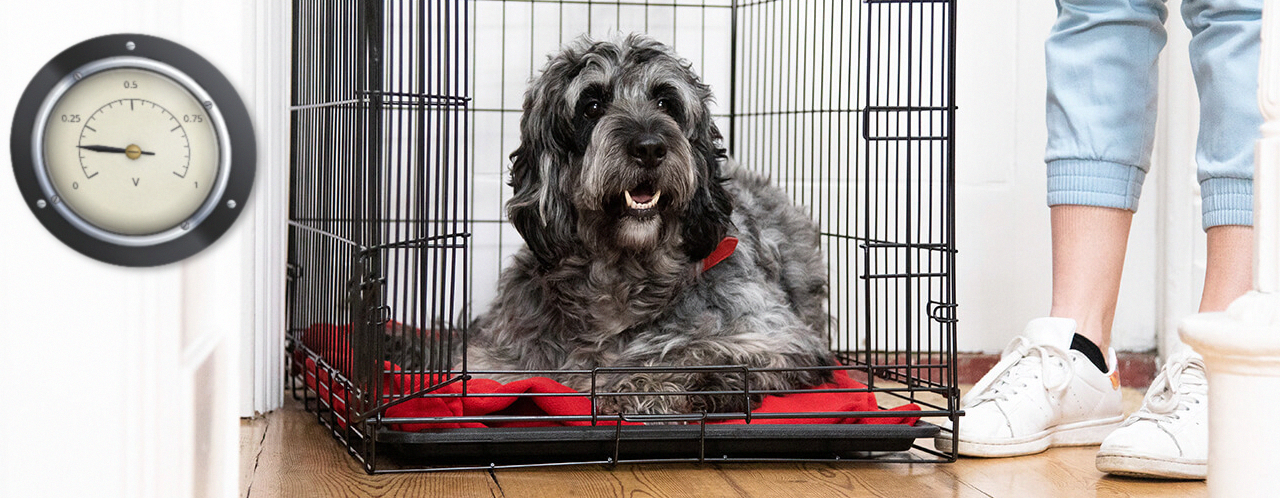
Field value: 0.15 V
